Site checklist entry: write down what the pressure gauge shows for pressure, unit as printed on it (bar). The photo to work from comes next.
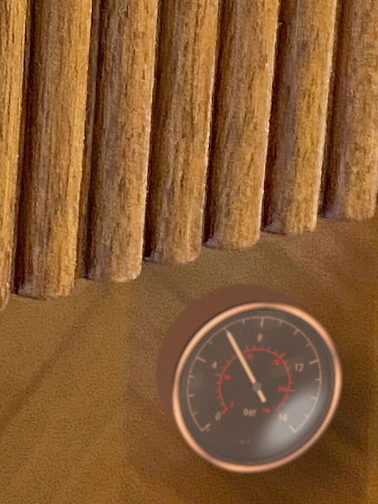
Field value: 6 bar
